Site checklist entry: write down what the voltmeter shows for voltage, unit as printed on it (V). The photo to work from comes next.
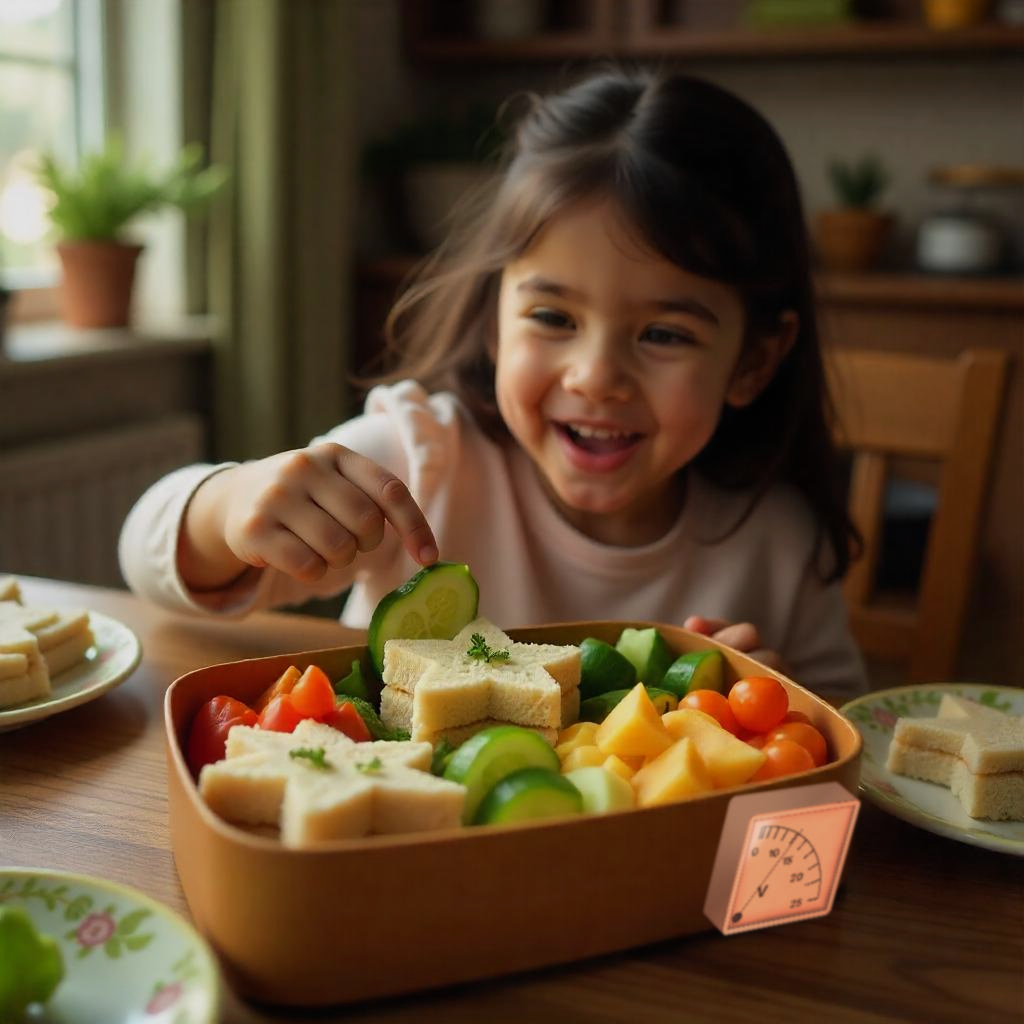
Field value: 12.5 V
